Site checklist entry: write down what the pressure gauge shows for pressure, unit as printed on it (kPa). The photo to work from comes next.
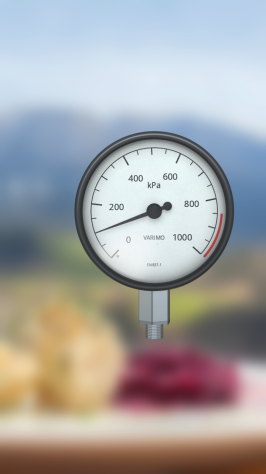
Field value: 100 kPa
